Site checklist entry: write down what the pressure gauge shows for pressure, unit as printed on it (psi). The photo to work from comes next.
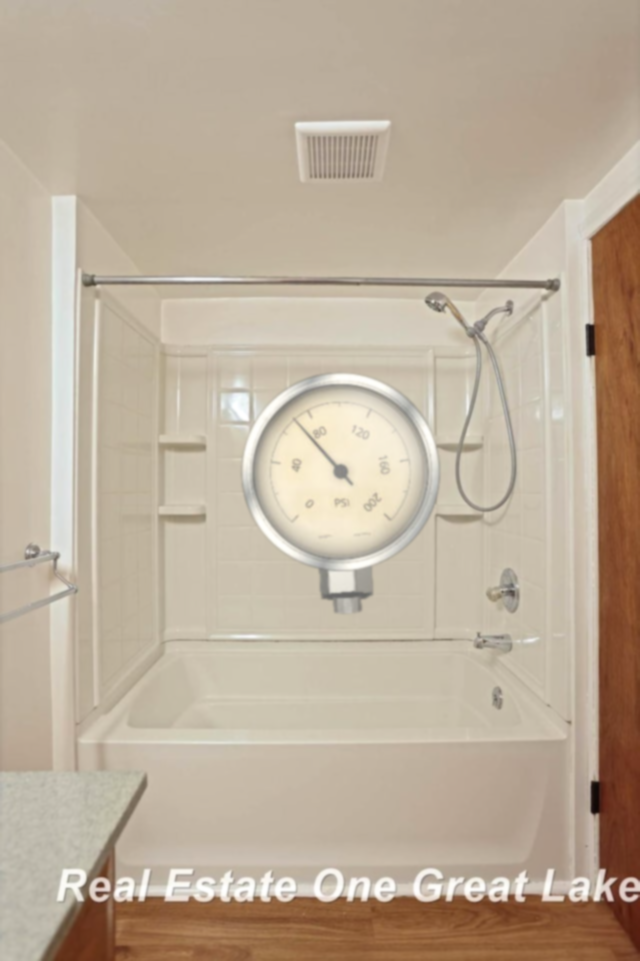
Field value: 70 psi
